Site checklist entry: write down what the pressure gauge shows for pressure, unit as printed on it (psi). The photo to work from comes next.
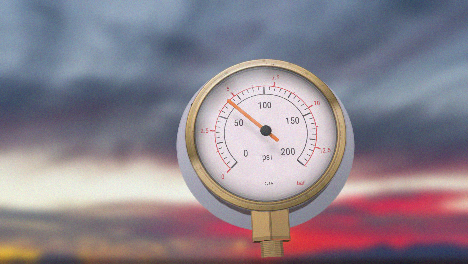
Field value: 65 psi
